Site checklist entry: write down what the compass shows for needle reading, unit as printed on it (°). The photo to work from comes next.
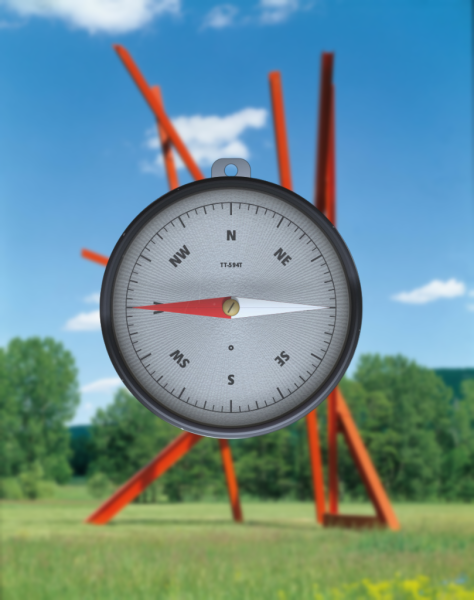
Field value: 270 °
